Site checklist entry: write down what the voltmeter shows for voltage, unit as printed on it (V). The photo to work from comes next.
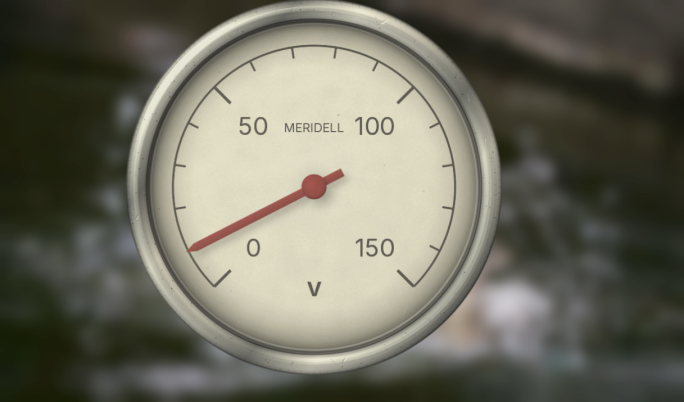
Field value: 10 V
